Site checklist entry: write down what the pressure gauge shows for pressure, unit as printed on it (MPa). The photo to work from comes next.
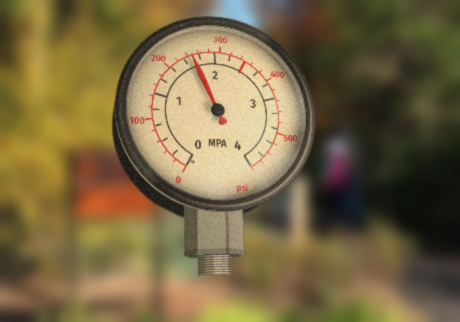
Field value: 1.7 MPa
